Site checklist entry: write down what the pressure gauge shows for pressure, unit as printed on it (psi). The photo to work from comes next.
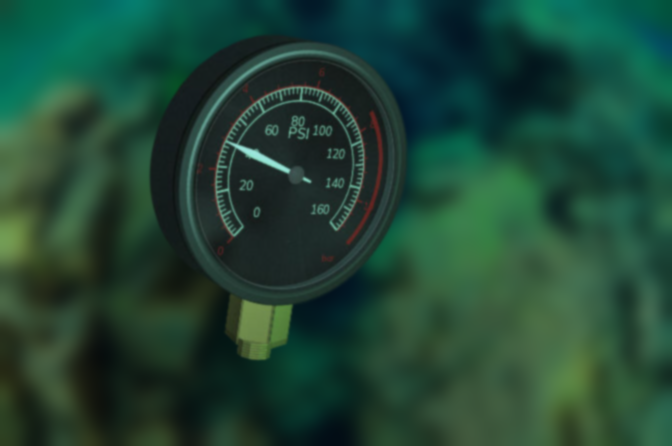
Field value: 40 psi
